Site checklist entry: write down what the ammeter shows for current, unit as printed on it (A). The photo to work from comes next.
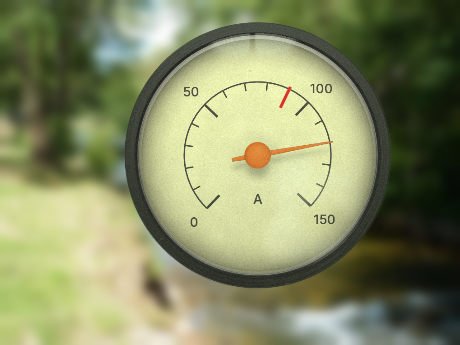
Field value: 120 A
